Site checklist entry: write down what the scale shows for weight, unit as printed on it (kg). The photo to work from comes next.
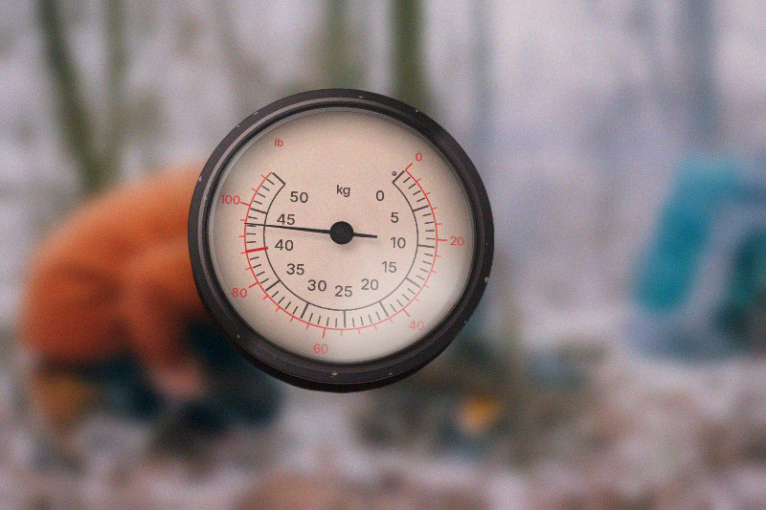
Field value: 43 kg
